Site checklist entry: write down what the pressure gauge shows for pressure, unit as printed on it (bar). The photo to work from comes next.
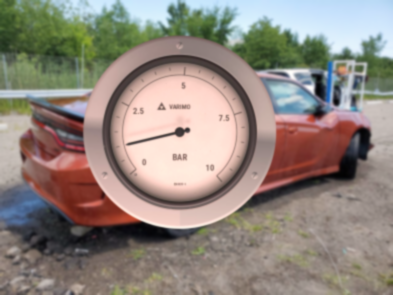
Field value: 1 bar
